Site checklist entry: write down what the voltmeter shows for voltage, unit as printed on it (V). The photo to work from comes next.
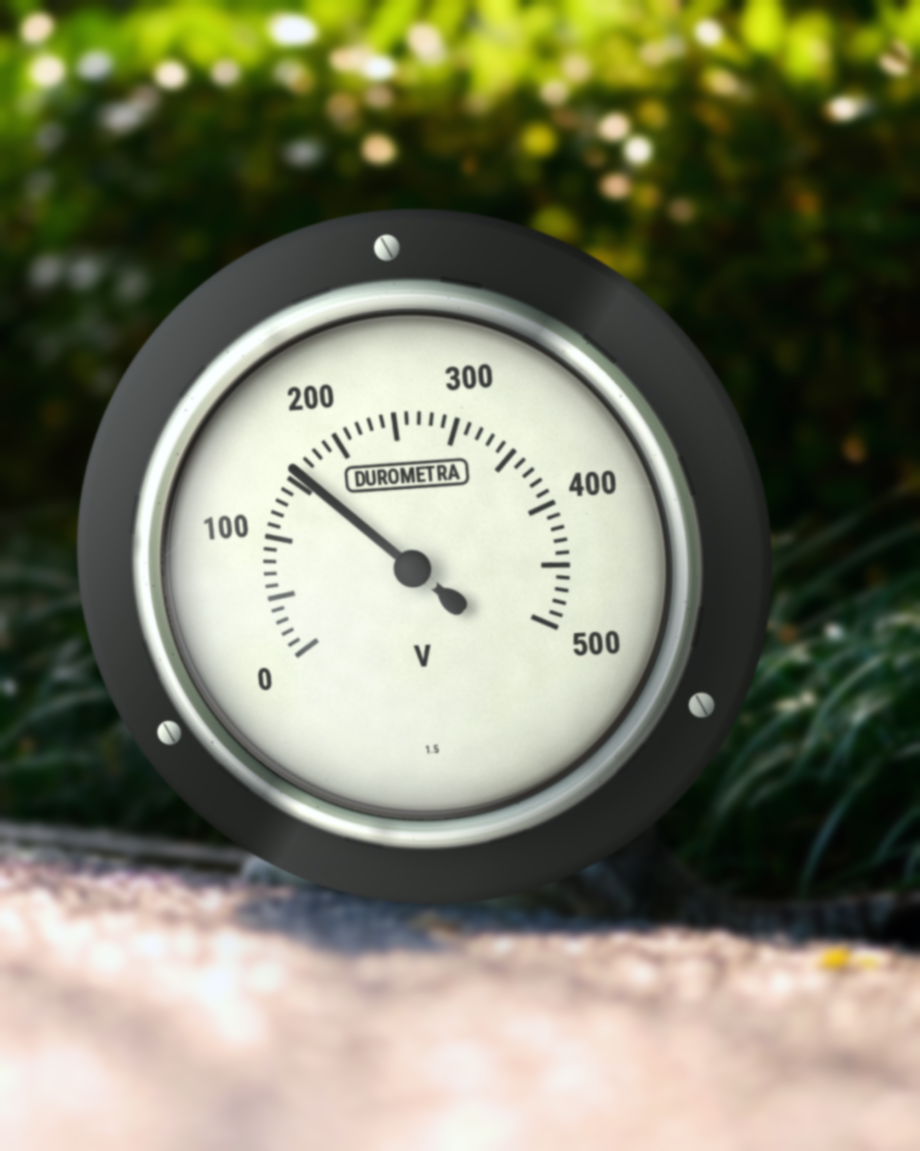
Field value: 160 V
